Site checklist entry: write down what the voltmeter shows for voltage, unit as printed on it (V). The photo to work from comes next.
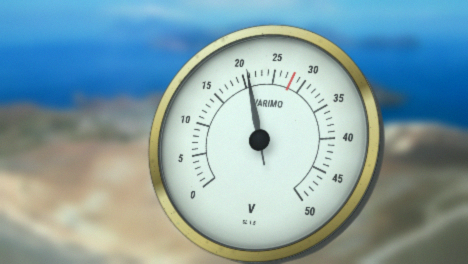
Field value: 21 V
